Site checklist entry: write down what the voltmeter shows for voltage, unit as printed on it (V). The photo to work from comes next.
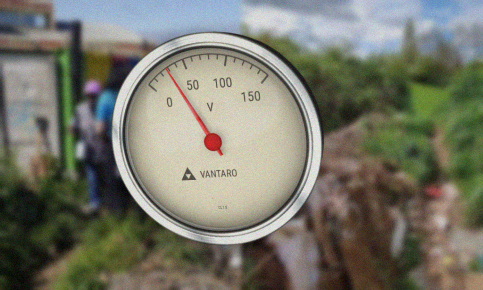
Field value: 30 V
